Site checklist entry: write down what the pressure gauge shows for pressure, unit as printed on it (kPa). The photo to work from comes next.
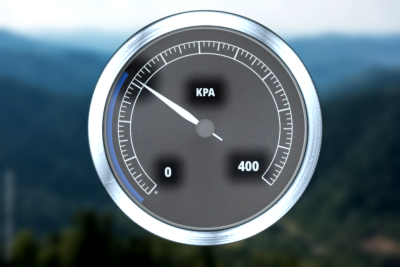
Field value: 125 kPa
